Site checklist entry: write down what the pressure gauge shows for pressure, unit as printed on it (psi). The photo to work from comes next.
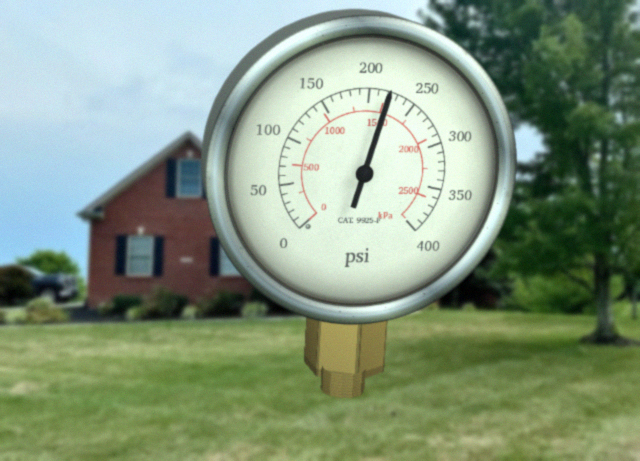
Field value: 220 psi
